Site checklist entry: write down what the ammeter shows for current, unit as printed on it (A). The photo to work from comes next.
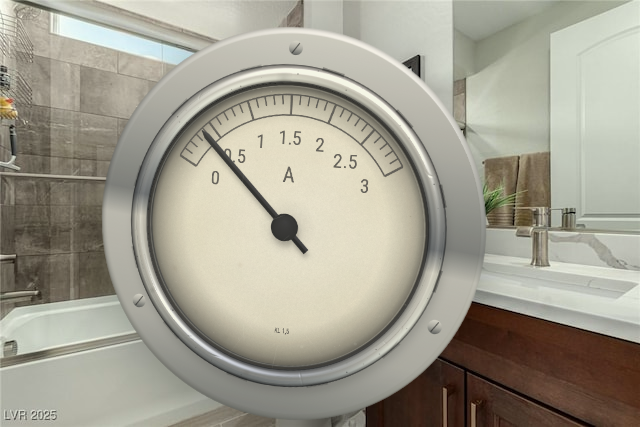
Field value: 0.4 A
